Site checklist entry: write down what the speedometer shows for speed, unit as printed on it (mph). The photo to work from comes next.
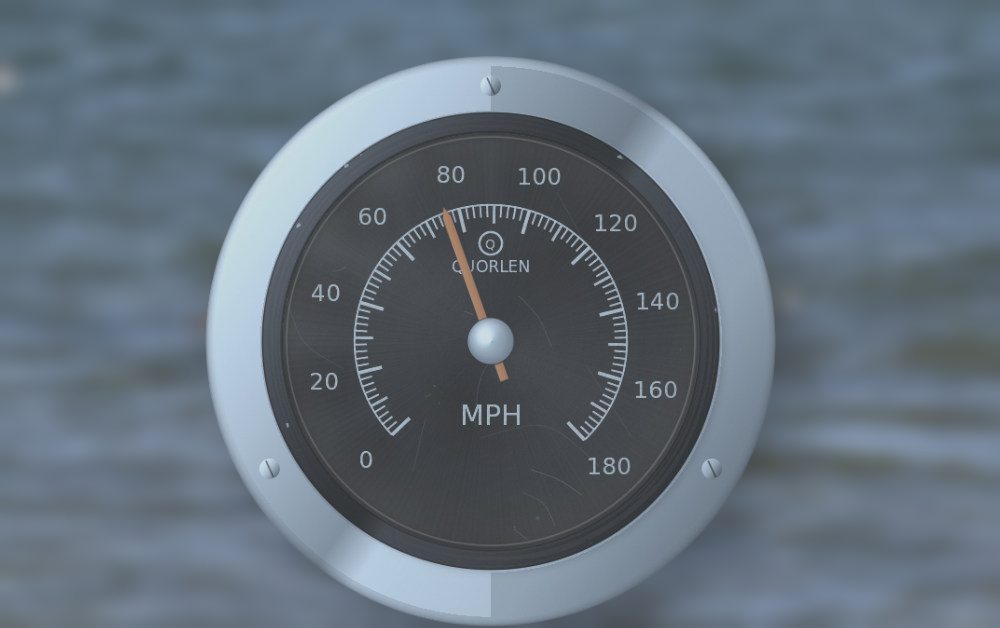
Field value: 76 mph
